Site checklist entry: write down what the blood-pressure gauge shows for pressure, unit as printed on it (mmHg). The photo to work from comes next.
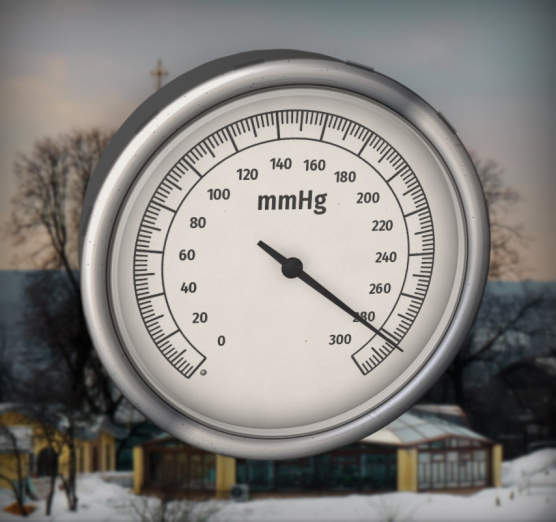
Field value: 282 mmHg
